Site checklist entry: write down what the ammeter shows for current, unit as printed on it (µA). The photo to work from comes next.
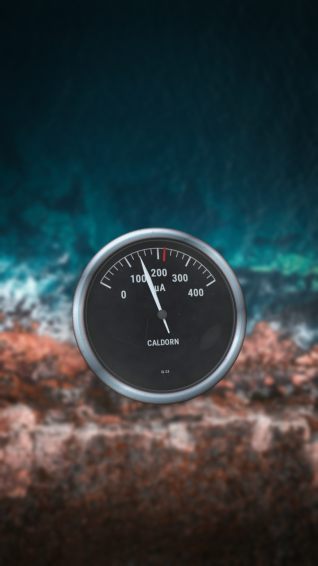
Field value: 140 µA
